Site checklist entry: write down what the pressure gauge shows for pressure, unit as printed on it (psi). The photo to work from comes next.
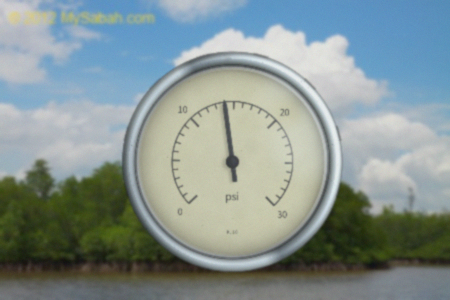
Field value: 14 psi
